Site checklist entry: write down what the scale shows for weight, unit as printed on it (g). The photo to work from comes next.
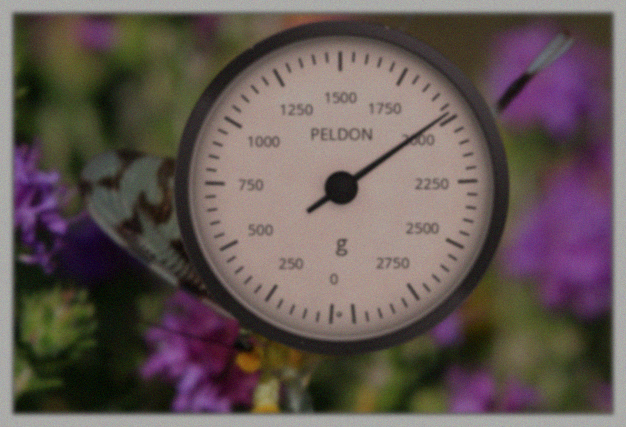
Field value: 1975 g
